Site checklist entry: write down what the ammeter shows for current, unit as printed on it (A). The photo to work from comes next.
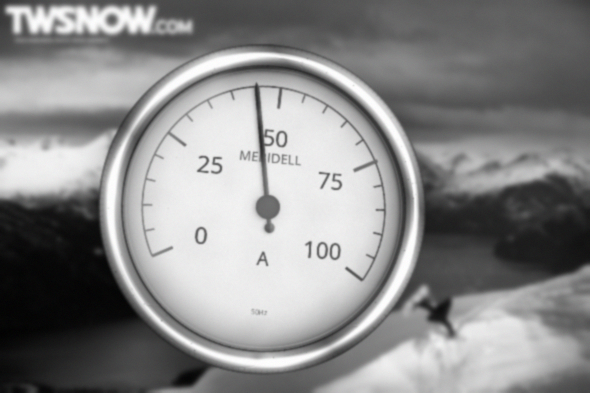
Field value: 45 A
